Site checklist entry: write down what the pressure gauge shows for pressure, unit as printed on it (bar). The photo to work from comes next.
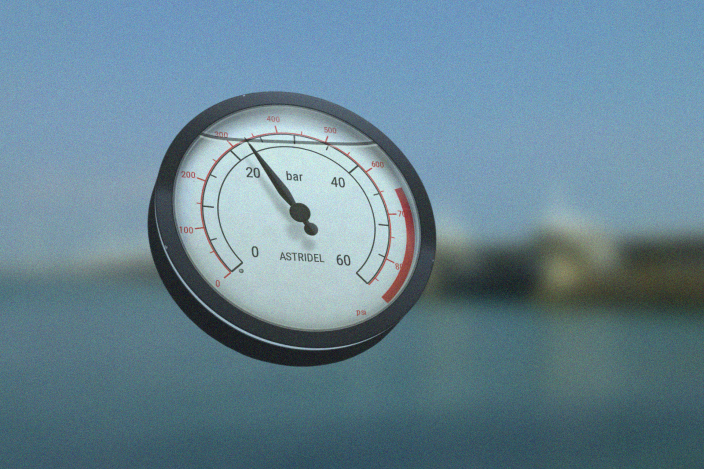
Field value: 22.5 bar
